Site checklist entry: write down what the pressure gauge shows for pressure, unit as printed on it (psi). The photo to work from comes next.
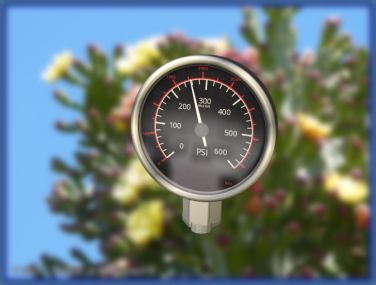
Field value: 260 psi
